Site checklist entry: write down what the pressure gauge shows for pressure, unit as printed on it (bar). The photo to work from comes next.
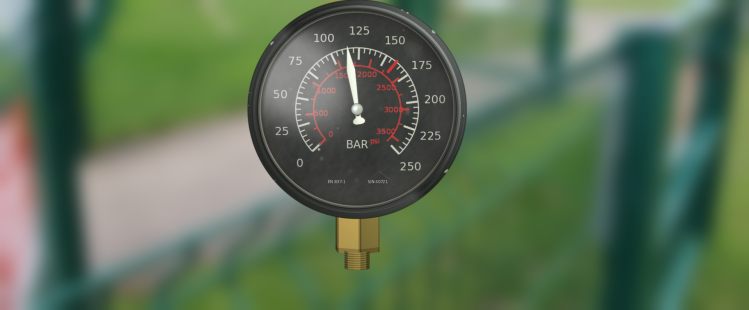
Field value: 115 bar
